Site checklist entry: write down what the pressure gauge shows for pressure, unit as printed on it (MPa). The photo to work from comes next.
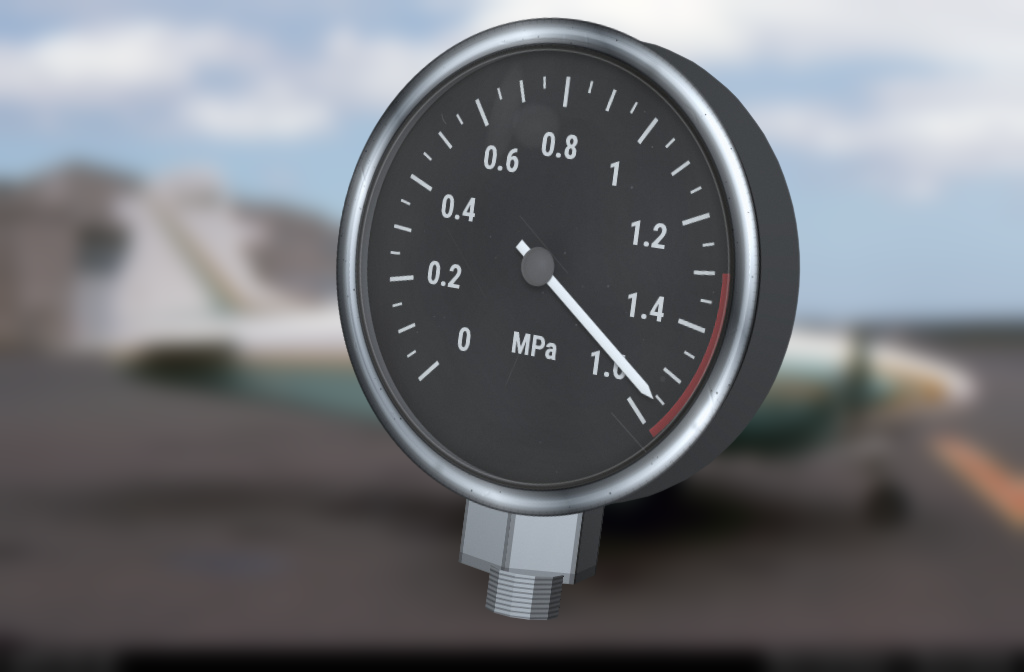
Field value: 1.55 MPa
